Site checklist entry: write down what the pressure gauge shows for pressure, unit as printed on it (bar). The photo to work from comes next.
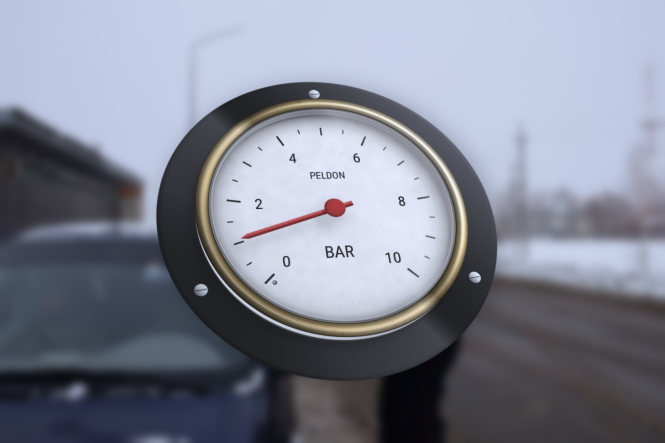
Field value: 1 bar
